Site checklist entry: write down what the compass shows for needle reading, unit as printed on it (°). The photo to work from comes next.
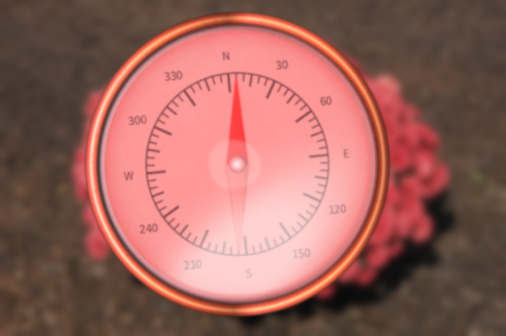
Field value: 5 °
